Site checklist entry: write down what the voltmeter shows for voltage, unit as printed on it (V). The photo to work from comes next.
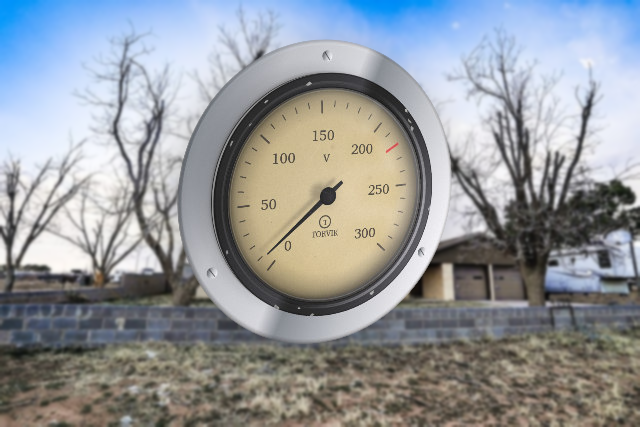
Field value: 10 V
